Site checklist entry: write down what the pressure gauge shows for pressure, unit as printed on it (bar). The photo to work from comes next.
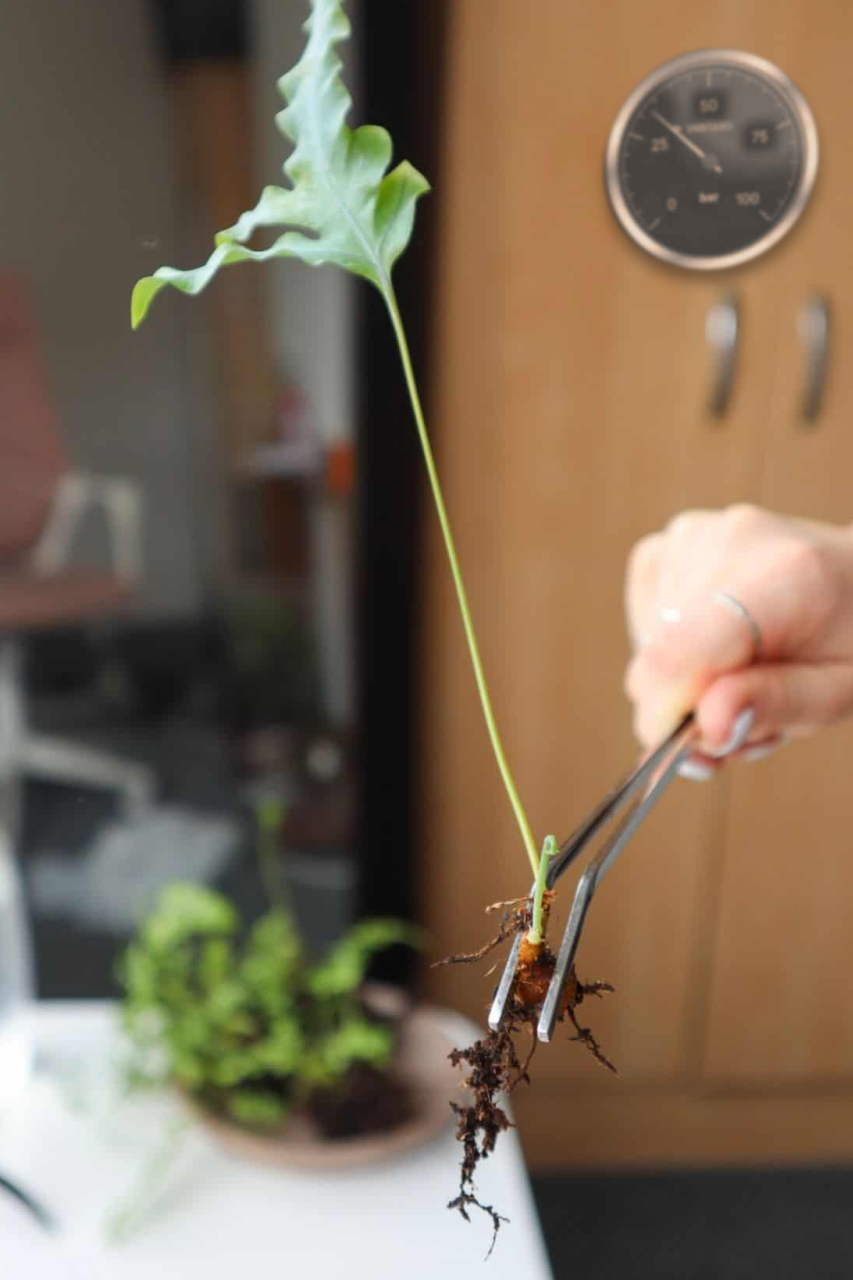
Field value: 32.5 bar
